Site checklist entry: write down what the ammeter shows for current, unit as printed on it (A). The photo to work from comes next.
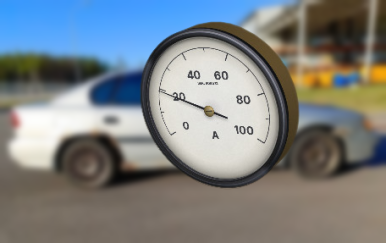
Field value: 20 A
